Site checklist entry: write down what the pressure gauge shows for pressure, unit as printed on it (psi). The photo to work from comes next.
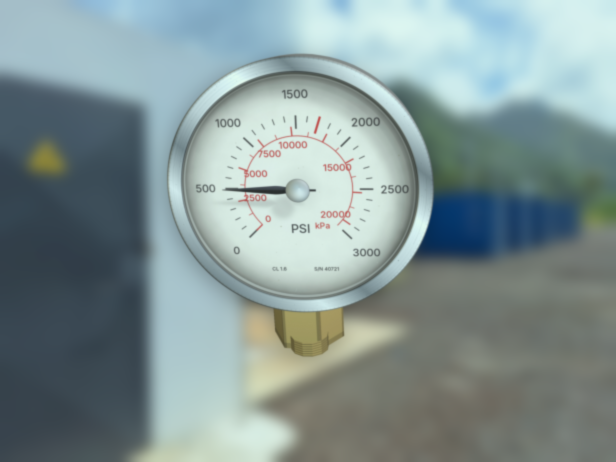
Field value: 500 psi
